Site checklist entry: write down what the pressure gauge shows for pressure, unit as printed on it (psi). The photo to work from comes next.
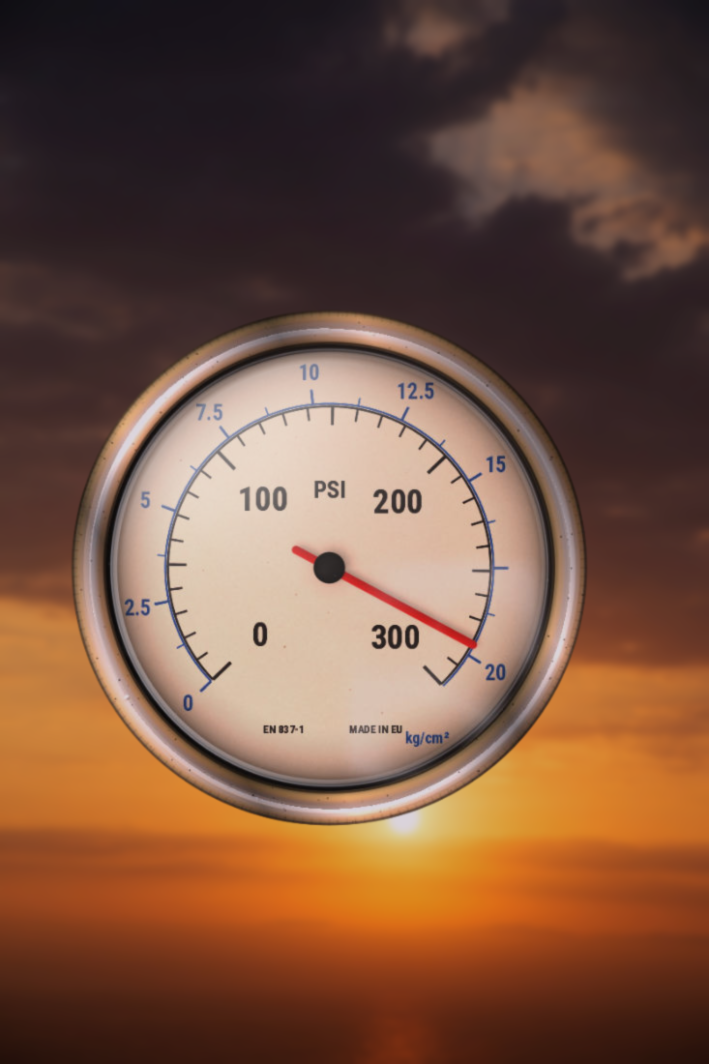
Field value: 280 psi
